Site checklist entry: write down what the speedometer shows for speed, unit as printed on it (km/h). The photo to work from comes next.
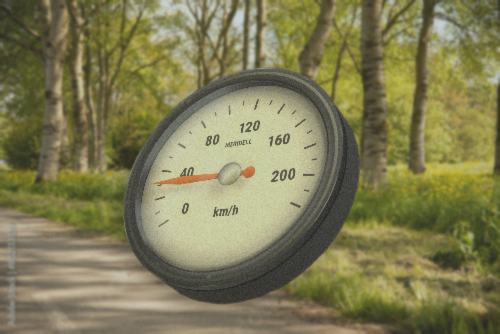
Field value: 30 km/h
